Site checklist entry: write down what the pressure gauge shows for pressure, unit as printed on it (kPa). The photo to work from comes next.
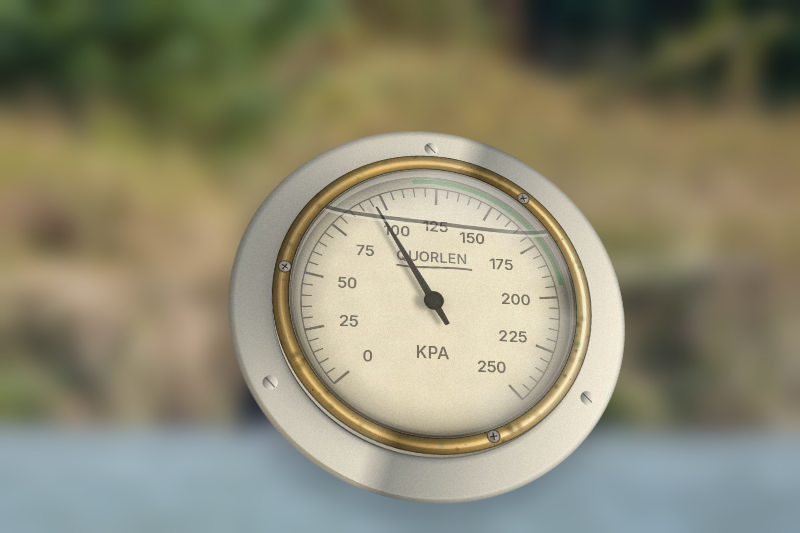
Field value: 95 kPa
